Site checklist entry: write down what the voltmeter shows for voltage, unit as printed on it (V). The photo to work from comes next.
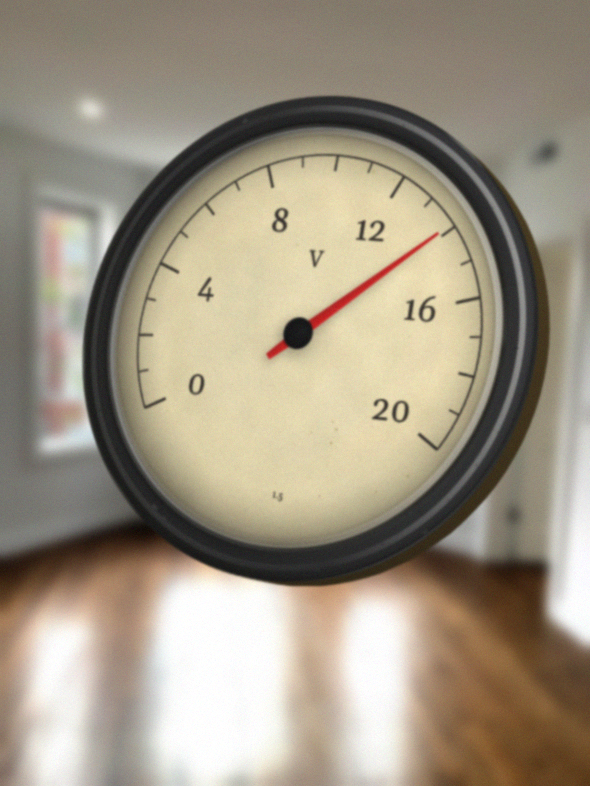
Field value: 14 V
